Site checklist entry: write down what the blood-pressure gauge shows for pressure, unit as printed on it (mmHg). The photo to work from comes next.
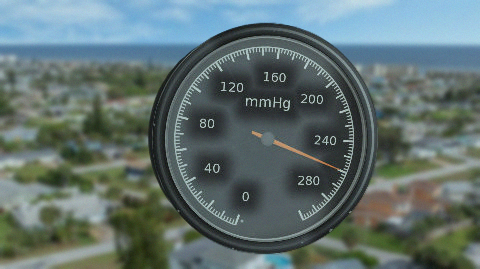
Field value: 260 mmHg
